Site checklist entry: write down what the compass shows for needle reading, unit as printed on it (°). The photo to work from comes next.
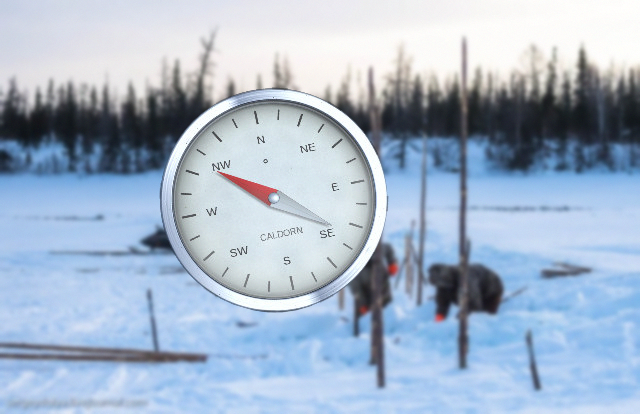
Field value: 307.5 °
